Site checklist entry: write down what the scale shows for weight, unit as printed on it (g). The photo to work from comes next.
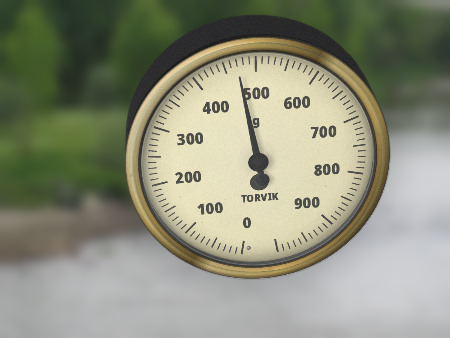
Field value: 470 g
